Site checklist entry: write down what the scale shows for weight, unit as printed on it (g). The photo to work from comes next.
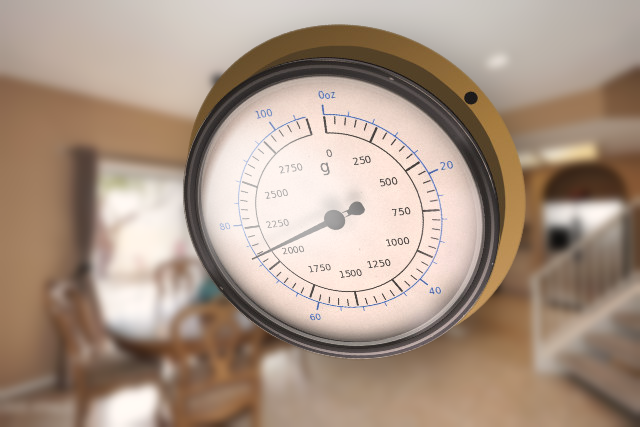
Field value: 2100 g
